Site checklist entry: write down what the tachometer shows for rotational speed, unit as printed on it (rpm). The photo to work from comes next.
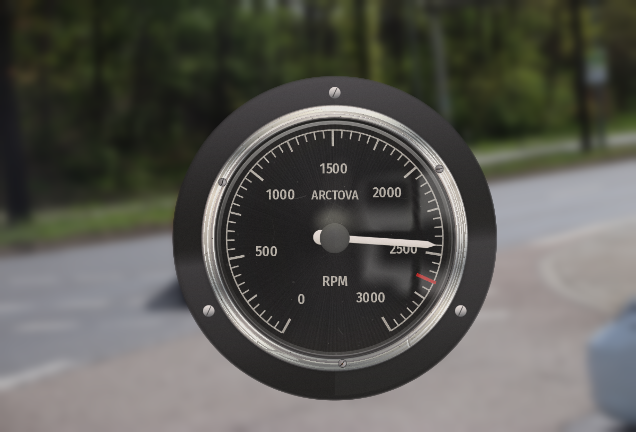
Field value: 2450 rpm
